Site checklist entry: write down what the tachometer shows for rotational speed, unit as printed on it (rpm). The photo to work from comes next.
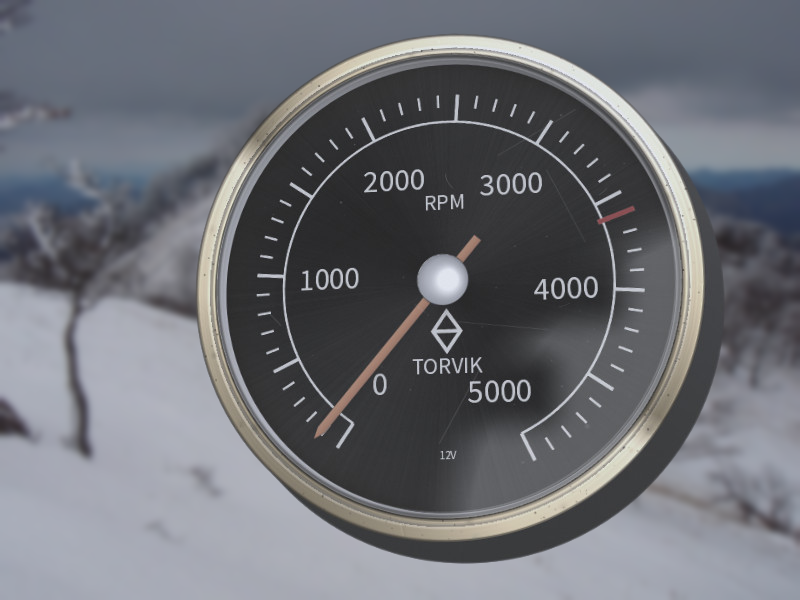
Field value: 100 rpm
